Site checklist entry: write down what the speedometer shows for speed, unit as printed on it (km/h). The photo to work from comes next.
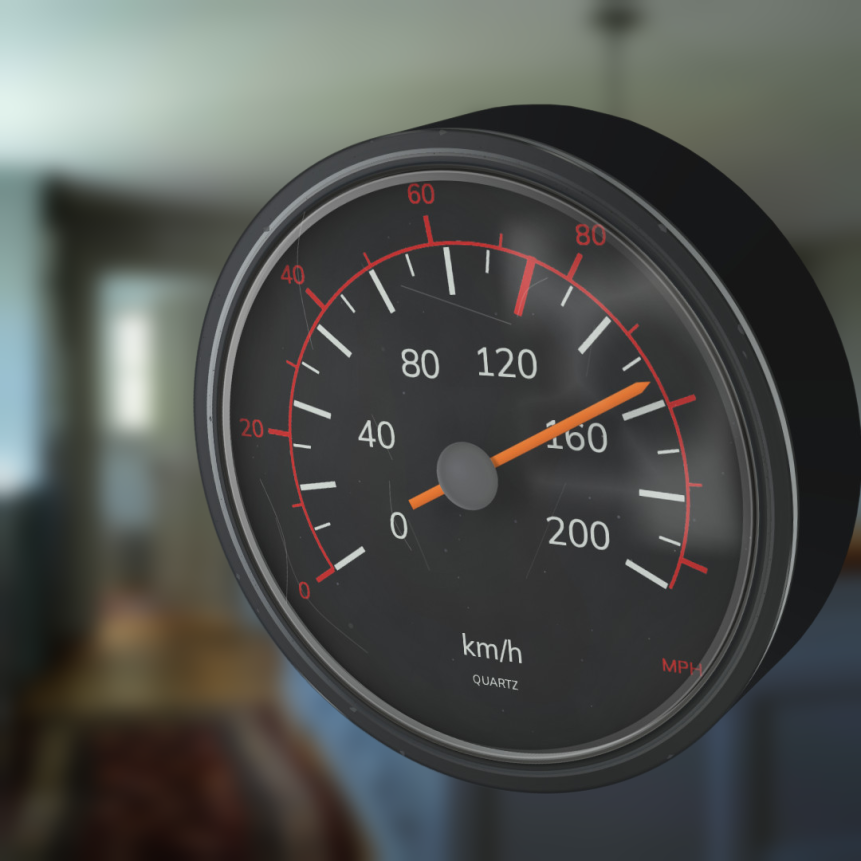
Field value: 155 km/h
